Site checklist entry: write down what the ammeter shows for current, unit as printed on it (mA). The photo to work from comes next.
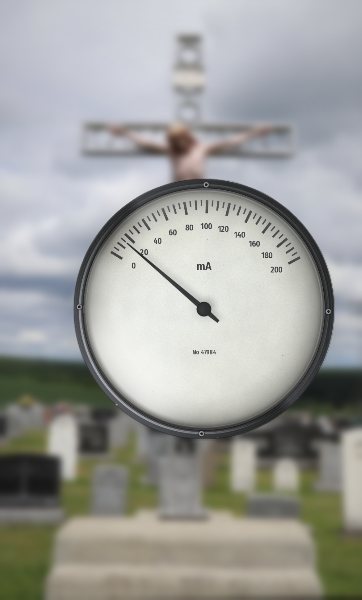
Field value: 15 mA
